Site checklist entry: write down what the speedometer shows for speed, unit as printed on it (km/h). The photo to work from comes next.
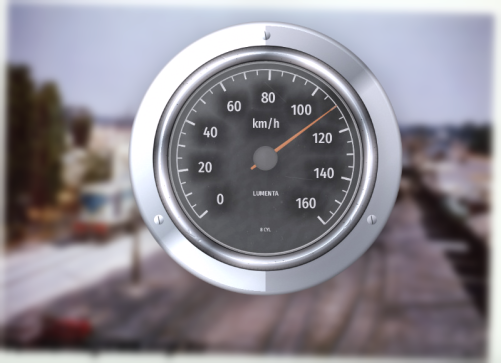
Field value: 110 km/h
